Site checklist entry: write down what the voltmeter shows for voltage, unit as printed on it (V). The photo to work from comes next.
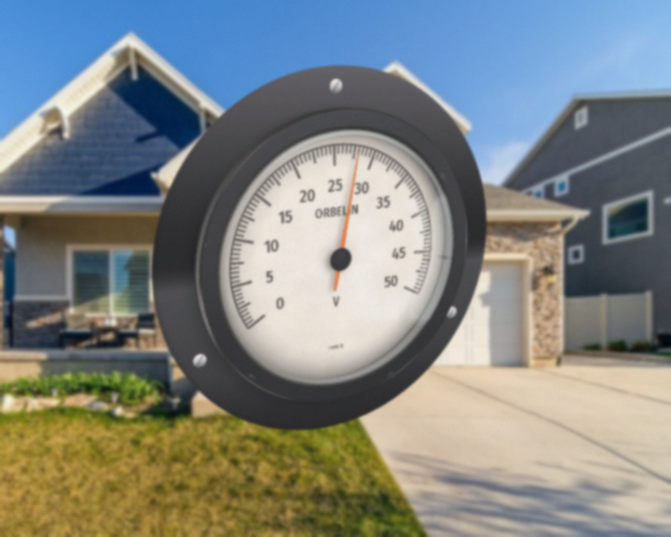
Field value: 27.5 V
